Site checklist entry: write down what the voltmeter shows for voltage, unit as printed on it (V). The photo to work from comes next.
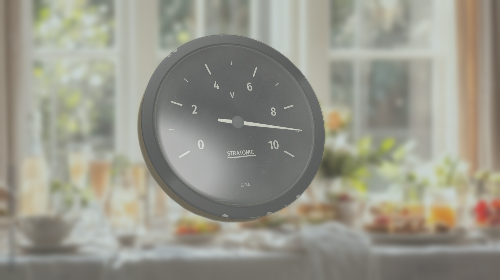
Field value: 9 V
